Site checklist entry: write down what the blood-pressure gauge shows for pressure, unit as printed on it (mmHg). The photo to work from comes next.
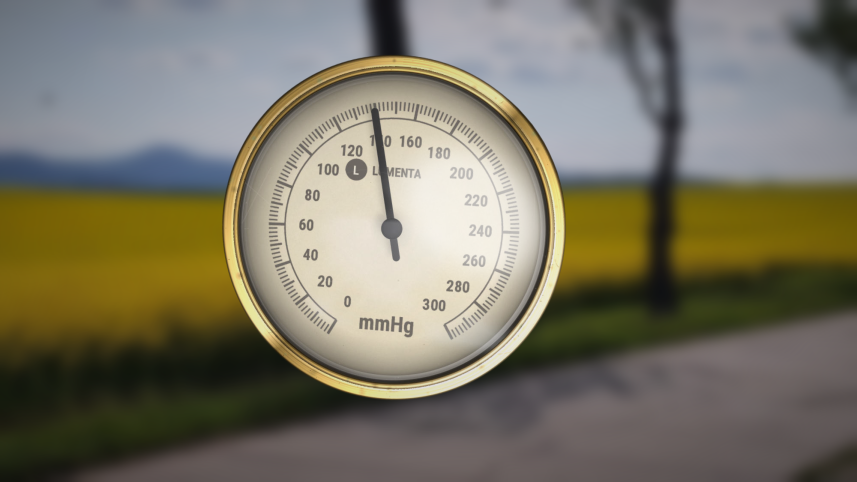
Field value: 140 mmHg
